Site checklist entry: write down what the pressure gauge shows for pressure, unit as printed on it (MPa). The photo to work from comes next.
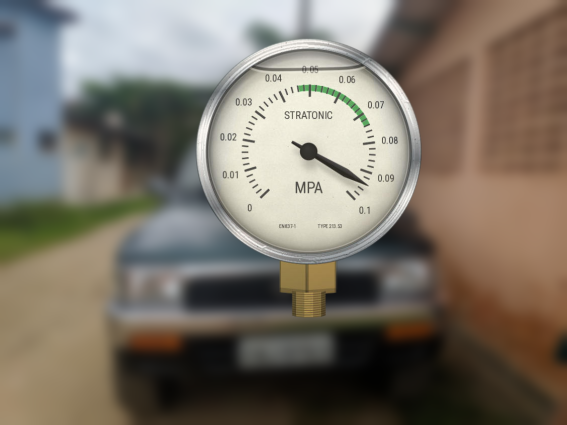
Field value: 0.094 MPa
